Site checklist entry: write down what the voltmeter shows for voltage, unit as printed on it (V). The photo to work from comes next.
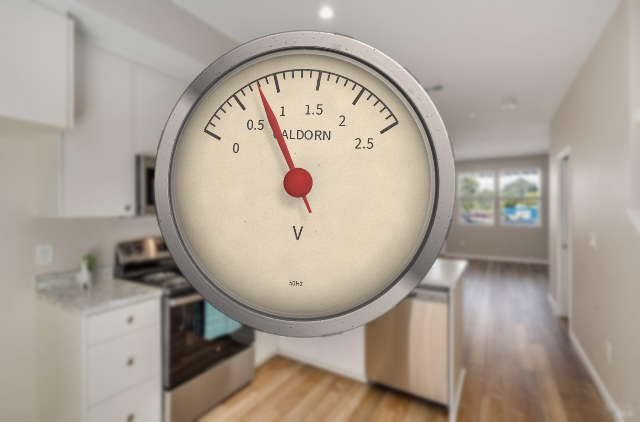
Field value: 0.8 V
